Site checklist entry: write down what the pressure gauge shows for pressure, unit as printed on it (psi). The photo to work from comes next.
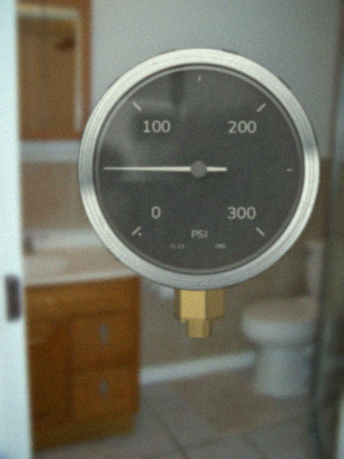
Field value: 50 psi
